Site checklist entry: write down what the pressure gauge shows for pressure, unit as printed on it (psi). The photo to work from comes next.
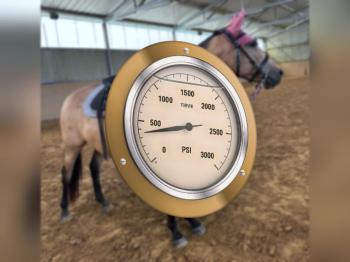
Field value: 350 psi
